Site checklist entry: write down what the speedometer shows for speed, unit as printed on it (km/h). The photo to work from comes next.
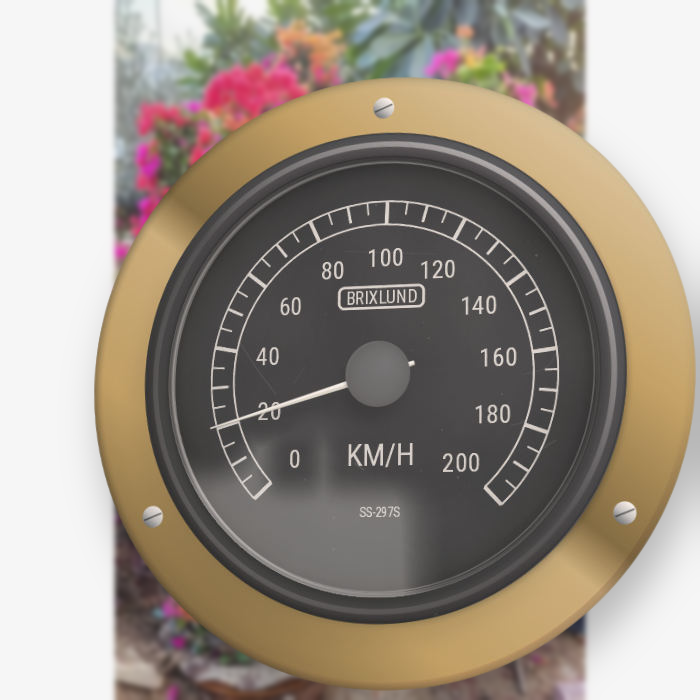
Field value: 20 km/h
